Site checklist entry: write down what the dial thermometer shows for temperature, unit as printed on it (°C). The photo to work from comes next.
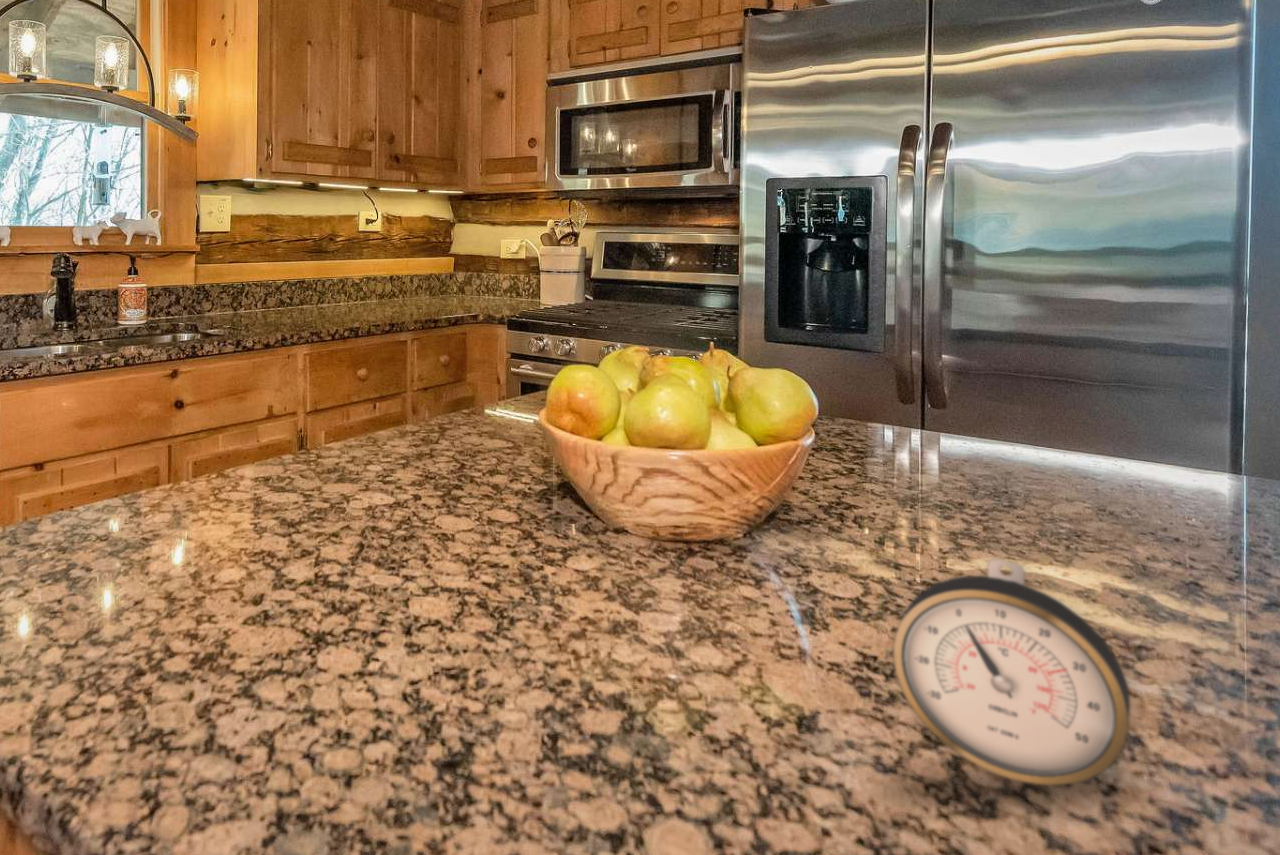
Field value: 0 °C
